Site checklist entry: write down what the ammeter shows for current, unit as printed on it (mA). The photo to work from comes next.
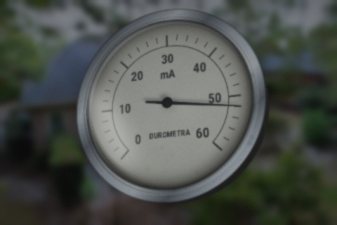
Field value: 52 mA
